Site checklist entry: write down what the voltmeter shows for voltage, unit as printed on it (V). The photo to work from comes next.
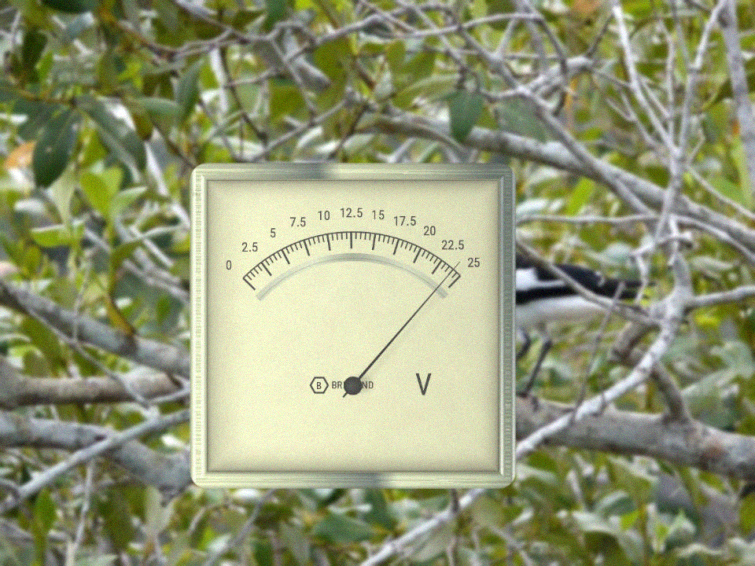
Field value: 24 V
